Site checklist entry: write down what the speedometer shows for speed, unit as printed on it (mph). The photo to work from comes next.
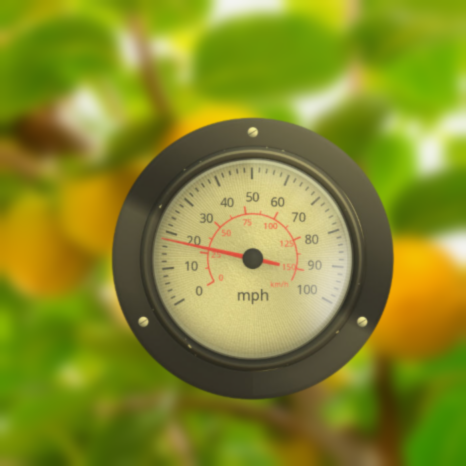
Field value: 18 mph
